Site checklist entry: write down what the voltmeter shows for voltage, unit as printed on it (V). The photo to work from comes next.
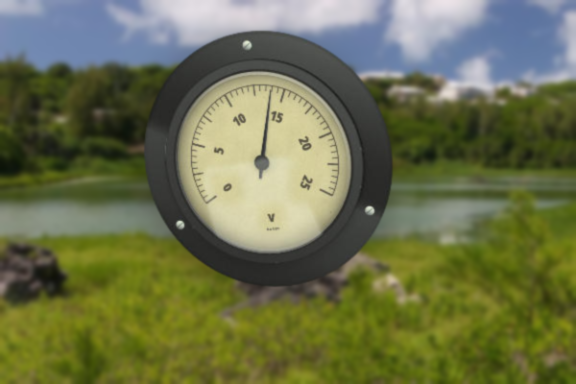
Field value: 14 V
